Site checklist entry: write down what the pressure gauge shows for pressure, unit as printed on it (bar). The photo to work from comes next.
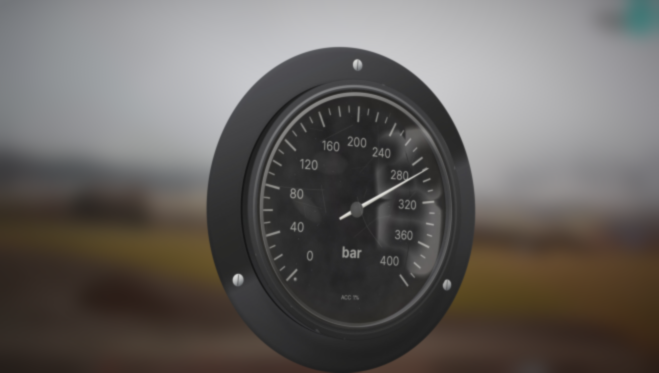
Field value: 290 bar
